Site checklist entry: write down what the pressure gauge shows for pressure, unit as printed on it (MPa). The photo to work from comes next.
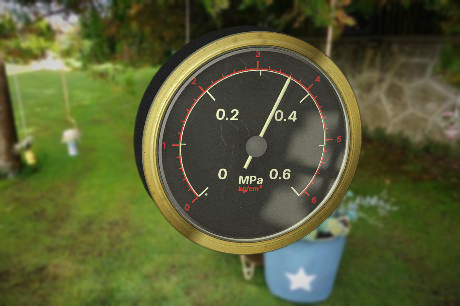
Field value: 0.35 MPa
